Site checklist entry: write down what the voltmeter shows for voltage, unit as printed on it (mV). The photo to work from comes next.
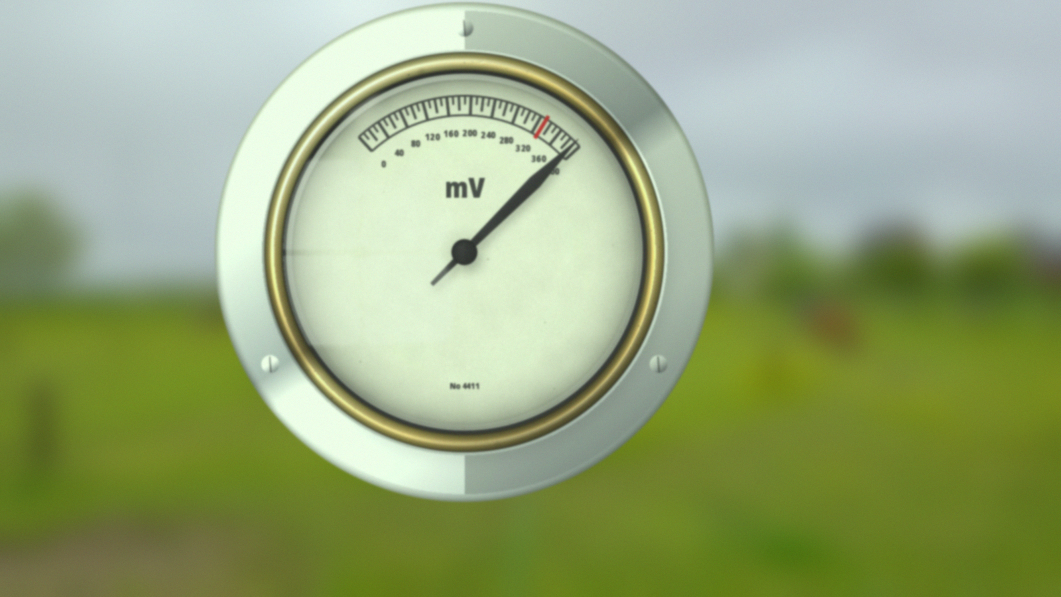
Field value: 390 mV
